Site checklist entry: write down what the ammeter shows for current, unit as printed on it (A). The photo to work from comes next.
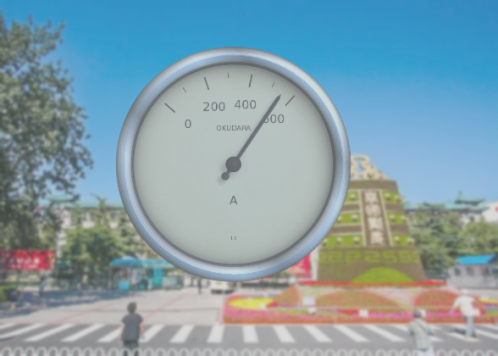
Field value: 550 A
